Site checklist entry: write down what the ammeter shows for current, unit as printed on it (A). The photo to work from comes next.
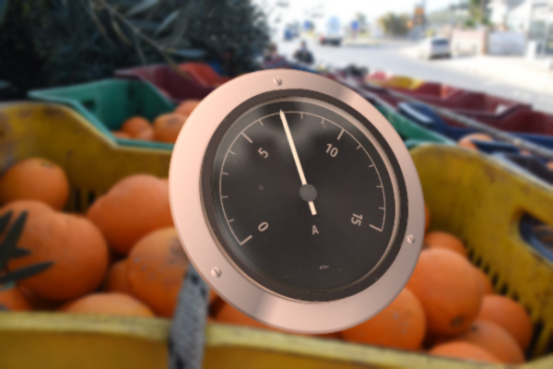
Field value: 7 A
